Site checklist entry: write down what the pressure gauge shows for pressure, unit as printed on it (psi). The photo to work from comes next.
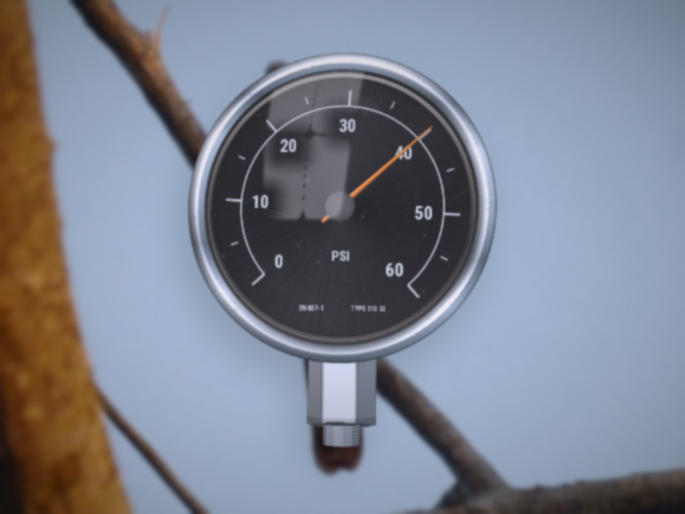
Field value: 40 psi
